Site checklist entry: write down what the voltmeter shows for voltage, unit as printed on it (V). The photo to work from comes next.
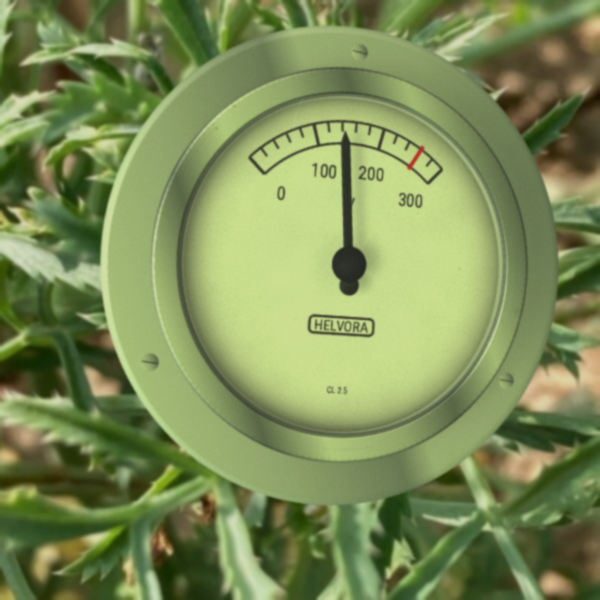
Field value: 140 V
